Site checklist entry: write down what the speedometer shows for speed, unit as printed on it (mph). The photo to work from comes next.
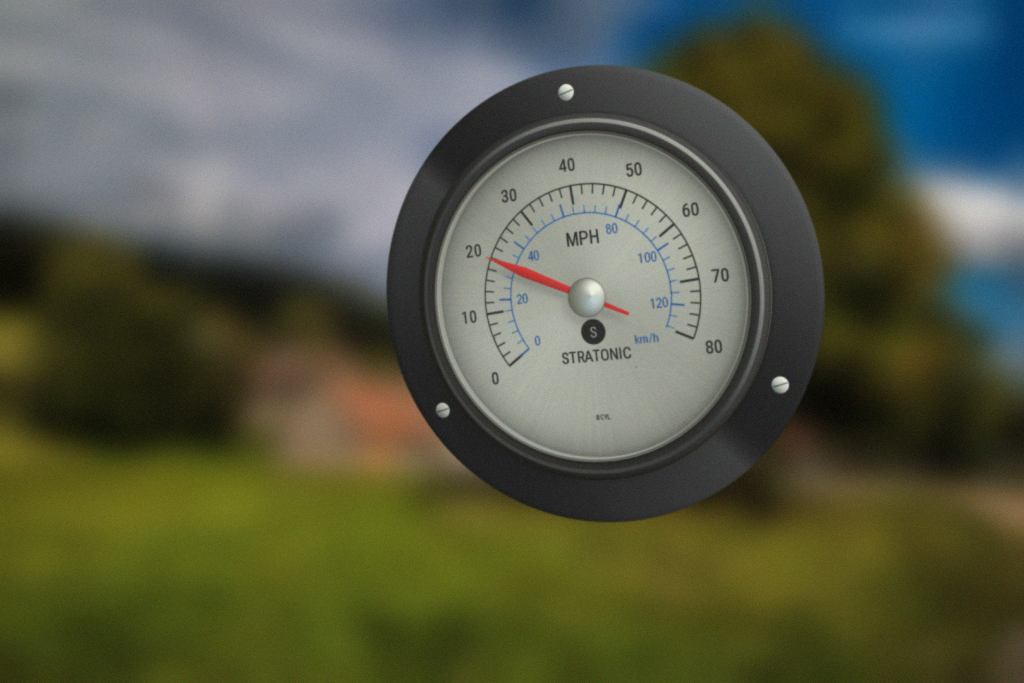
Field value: 20 mph
